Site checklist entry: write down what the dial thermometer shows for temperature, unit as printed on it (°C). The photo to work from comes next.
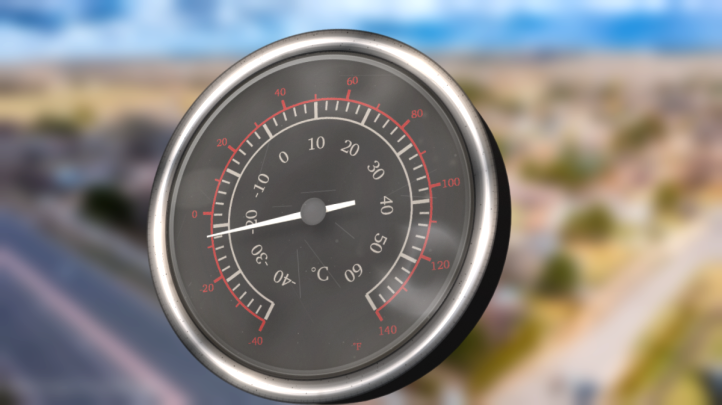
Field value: -22 °C
